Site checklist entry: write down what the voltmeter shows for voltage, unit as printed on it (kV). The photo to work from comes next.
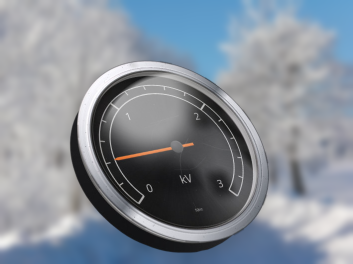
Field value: 0.4 kV
